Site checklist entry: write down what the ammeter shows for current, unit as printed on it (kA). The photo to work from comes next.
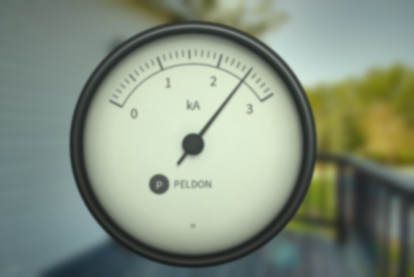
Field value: 2.5 kA
